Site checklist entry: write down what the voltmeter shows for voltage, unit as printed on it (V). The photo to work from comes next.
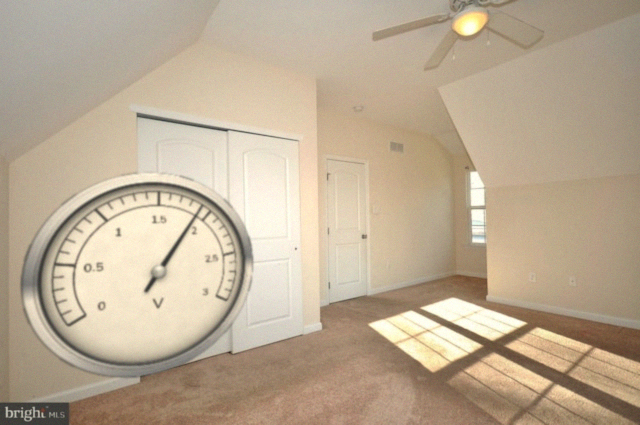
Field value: 1.9 V
